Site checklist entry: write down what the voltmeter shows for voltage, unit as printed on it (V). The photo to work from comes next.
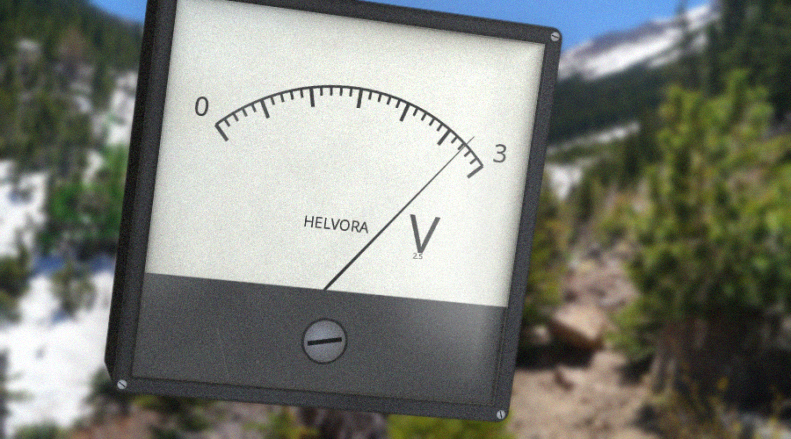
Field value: 2.7 V
